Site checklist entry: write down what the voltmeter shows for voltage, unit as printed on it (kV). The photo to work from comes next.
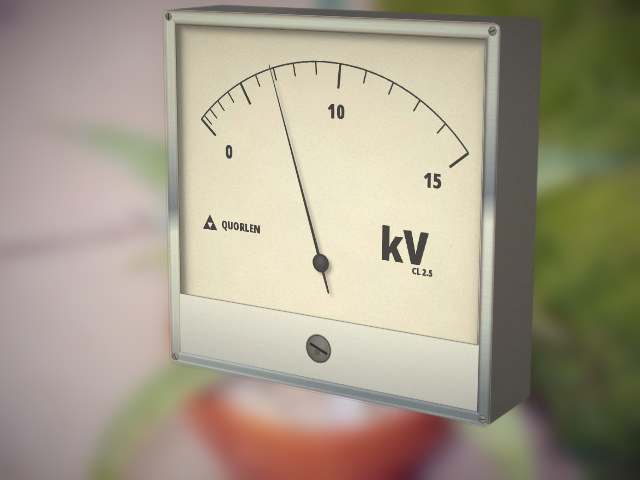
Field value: 7 kV
